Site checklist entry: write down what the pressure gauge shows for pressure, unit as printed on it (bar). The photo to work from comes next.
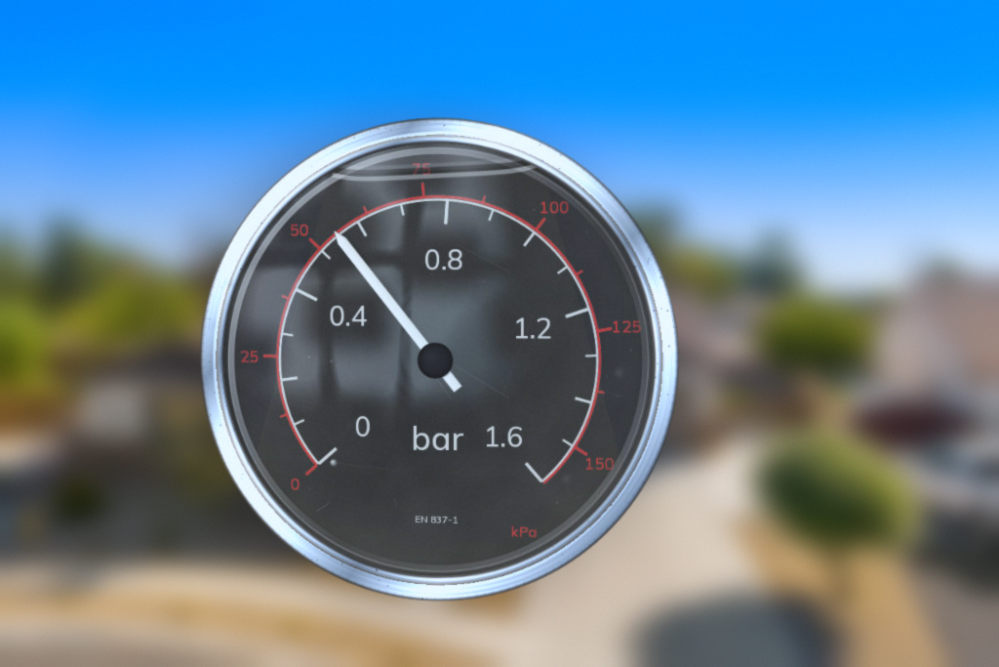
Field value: 0.55 bar
